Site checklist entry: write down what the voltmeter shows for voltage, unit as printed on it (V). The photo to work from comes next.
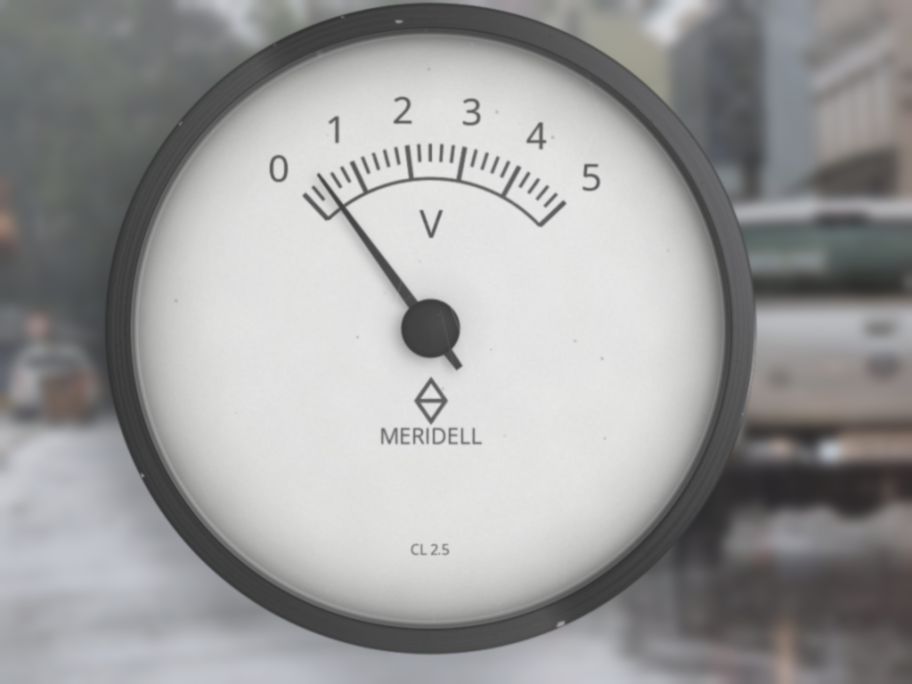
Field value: 0.4 V
